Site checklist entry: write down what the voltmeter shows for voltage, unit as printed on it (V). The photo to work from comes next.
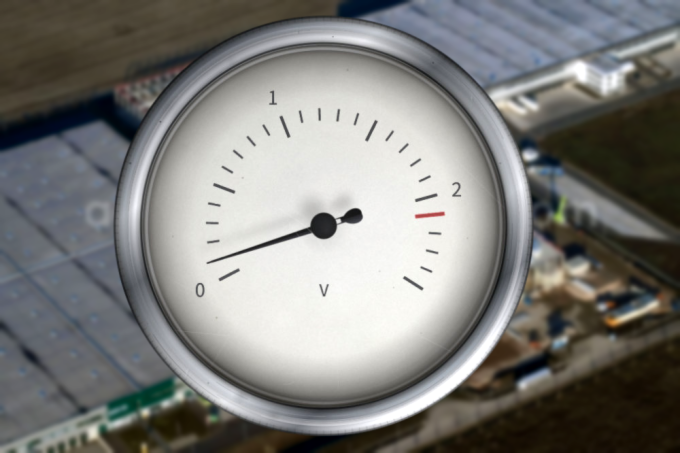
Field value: 0.1 V
